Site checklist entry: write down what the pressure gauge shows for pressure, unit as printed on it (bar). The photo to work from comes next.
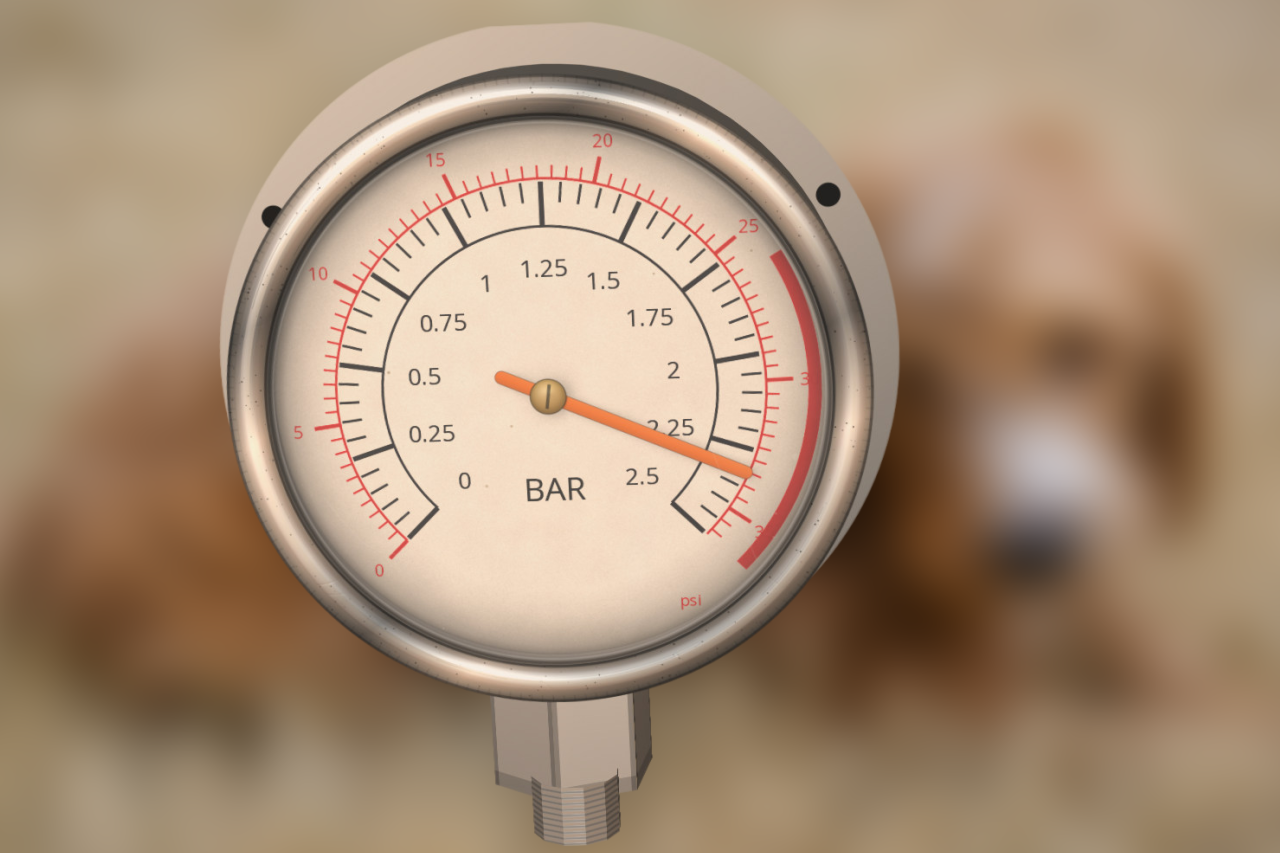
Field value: 2.3 bar
